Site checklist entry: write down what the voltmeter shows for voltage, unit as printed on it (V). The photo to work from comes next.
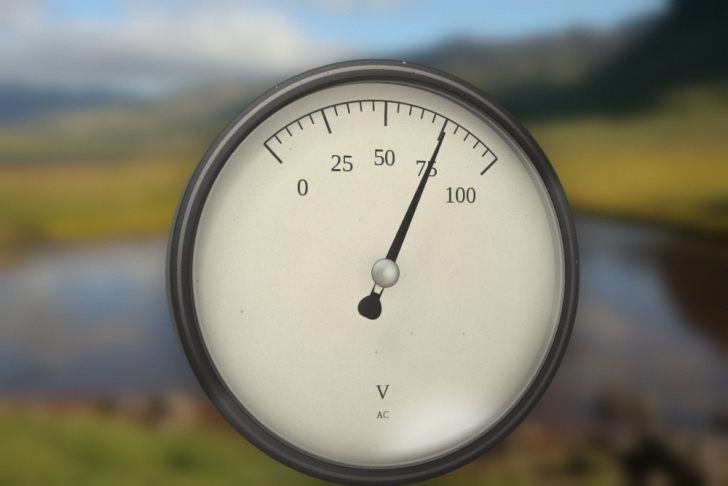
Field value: 75 V
